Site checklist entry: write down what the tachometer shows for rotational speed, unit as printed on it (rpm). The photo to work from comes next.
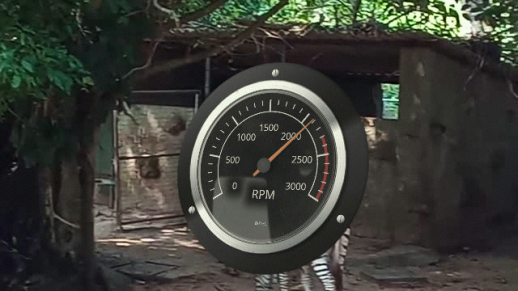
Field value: 2100 rpm
